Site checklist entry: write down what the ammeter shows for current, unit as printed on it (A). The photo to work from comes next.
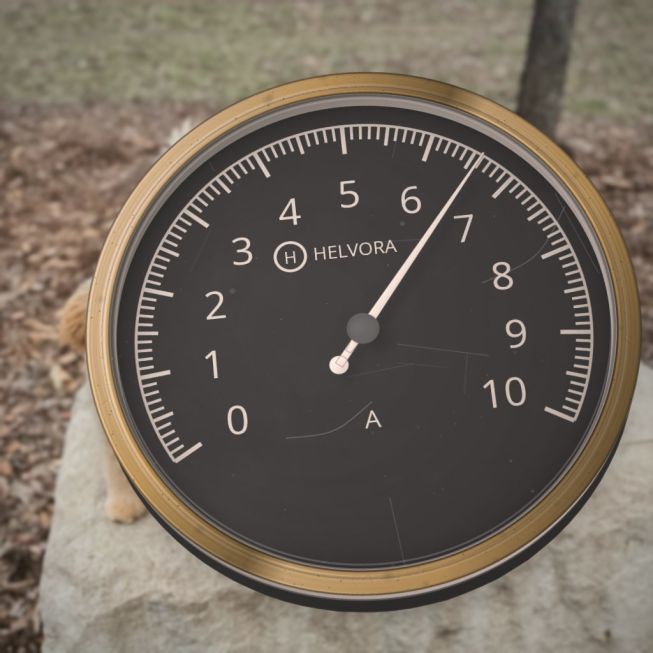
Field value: 6.6 A
